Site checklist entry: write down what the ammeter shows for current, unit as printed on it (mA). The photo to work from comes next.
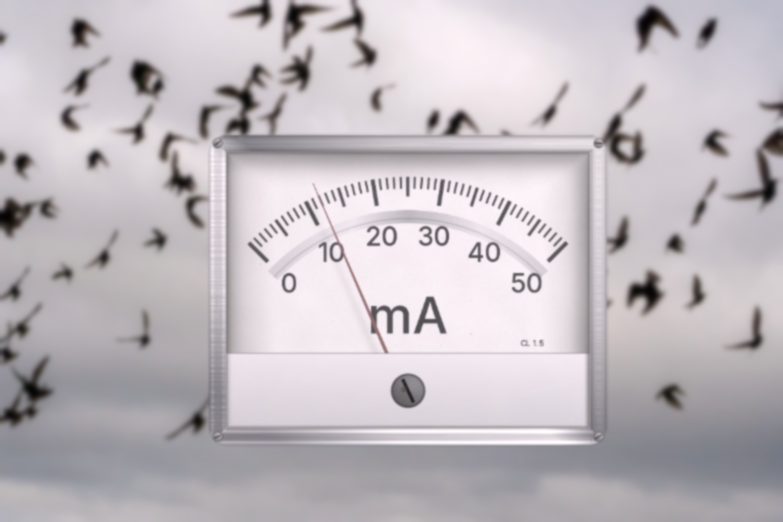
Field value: 12 mA
